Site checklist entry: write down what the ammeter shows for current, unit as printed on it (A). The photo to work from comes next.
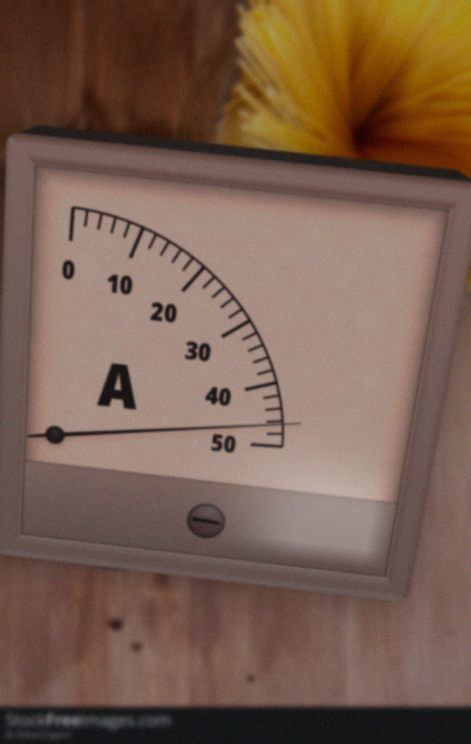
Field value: 46 A
